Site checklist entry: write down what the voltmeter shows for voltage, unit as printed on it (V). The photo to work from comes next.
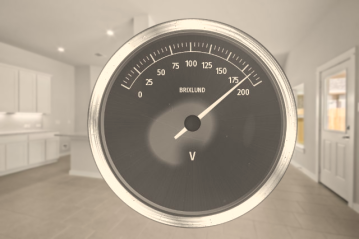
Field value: 185 V
